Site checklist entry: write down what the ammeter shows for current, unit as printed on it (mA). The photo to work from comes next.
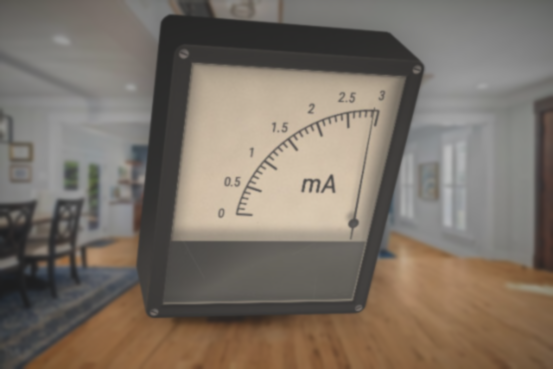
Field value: 2.9 mA
